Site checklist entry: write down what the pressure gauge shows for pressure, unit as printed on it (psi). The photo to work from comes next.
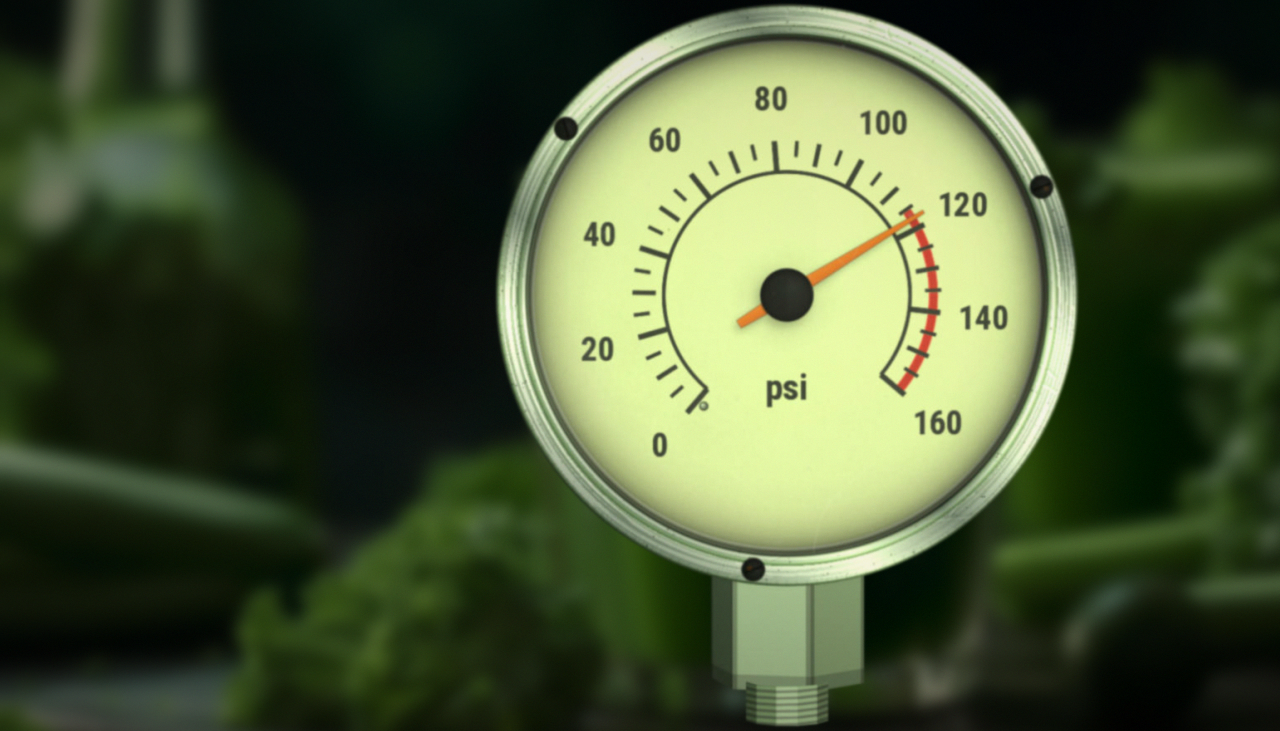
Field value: 117.5 psi
